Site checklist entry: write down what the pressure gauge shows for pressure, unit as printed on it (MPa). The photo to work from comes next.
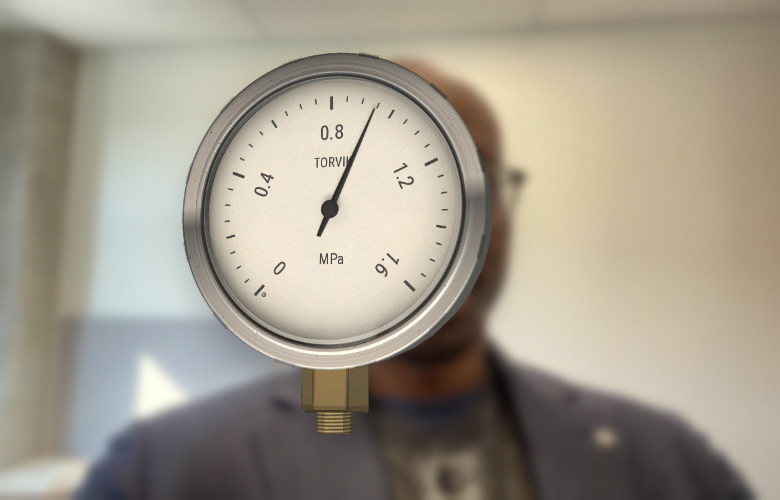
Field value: 0.95 MPa
